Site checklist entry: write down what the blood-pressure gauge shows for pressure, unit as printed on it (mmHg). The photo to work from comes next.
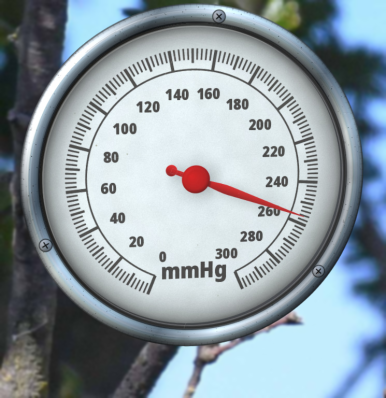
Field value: 256 mmHg
